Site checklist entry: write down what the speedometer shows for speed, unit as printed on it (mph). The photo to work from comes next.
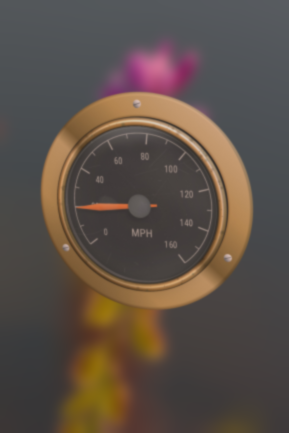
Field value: 20 mph
